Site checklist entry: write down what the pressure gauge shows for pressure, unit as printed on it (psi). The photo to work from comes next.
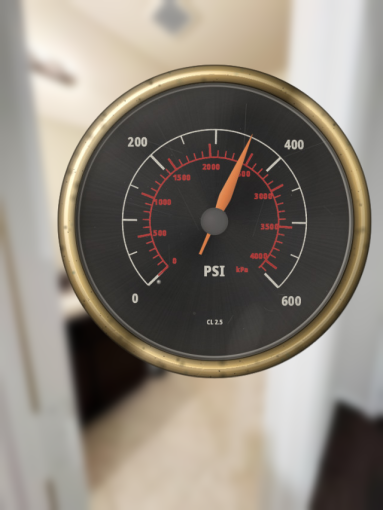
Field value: 350 psi
